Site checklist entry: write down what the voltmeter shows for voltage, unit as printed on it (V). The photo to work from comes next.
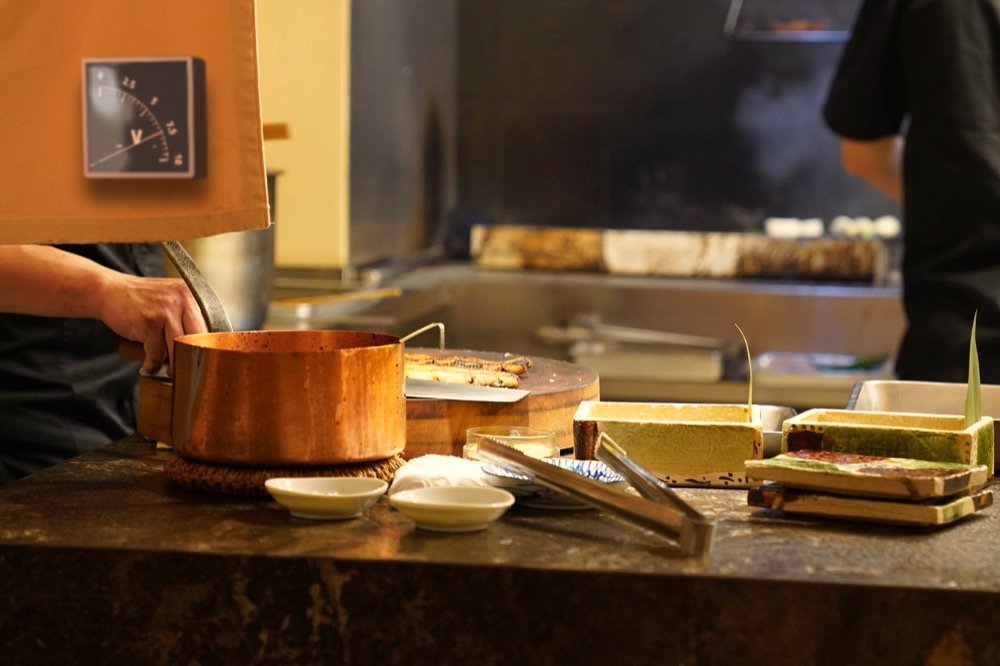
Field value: 7.5 V
